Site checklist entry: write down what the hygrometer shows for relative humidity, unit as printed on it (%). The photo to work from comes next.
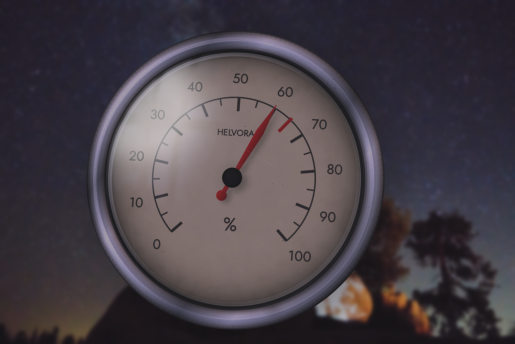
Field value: 60 %
